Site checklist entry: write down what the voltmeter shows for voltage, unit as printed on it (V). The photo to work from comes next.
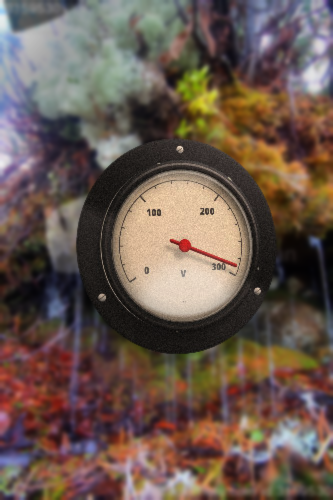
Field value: 290 V
